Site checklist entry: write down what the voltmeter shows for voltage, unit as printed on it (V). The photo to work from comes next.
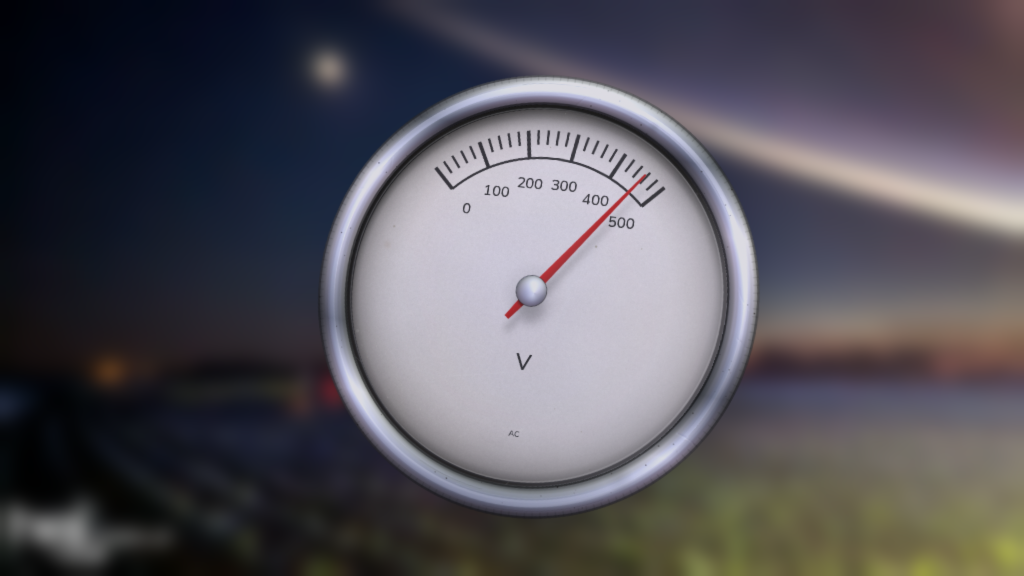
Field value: 460 V
